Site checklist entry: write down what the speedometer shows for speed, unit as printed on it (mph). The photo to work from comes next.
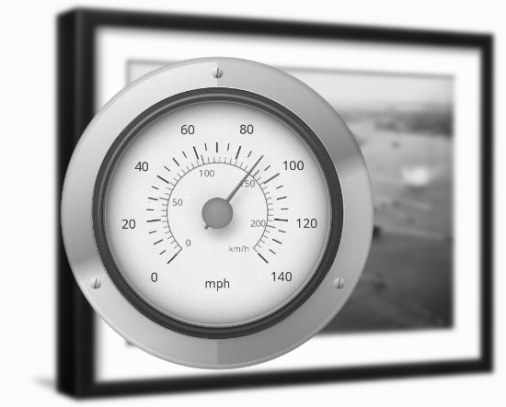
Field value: 90 mph
